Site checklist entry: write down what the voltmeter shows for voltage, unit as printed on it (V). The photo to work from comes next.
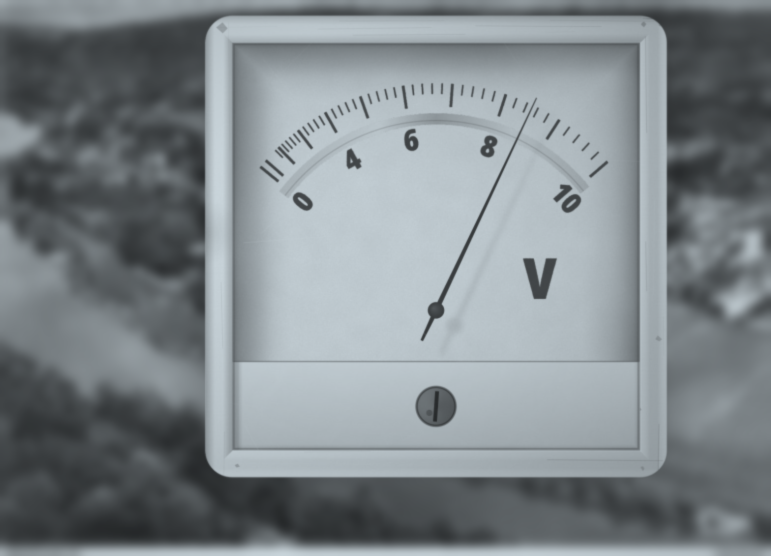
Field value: 8.5 V
